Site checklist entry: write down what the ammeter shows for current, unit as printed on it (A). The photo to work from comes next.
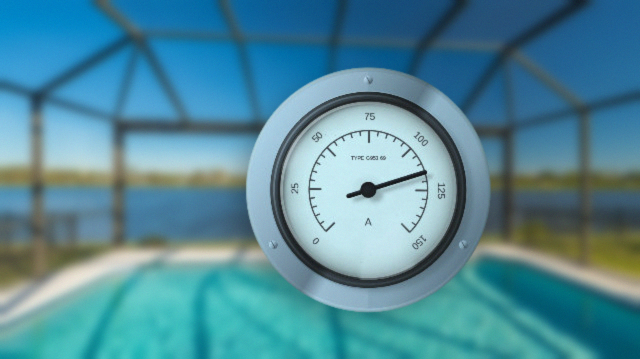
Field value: 115 A
